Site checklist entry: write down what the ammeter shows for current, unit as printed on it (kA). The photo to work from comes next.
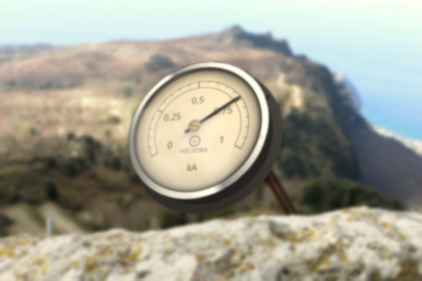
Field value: 0.75 kA
